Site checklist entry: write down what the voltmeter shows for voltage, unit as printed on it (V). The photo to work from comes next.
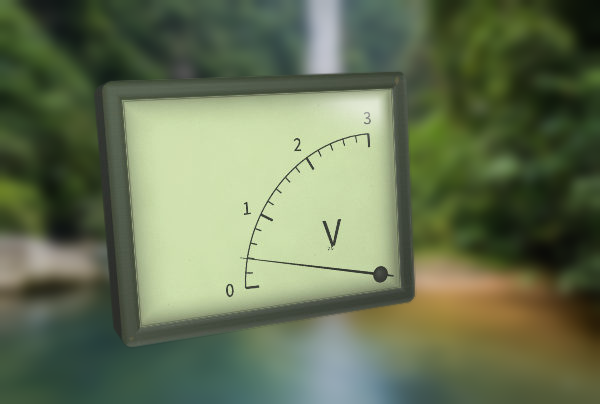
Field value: 0.4 V
